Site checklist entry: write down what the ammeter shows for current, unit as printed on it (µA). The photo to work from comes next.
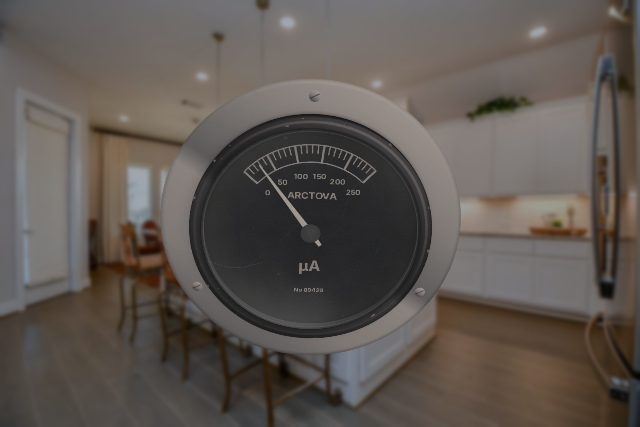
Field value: 30 µA
